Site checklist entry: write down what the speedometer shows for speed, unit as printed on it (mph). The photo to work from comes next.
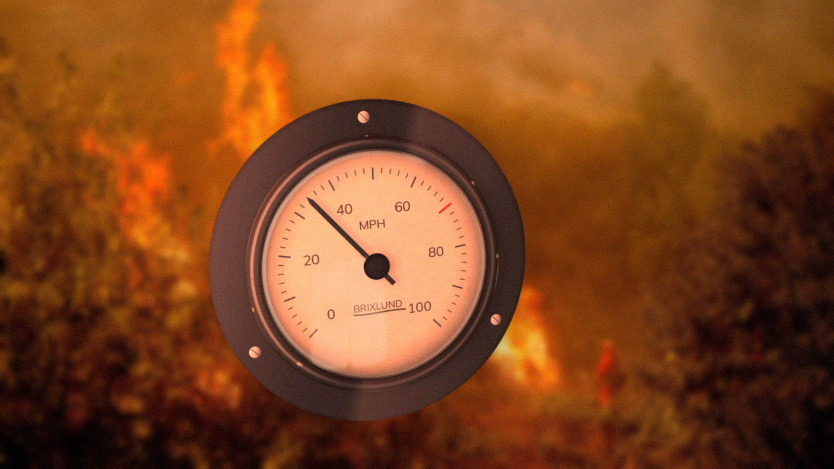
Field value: 34 mph
